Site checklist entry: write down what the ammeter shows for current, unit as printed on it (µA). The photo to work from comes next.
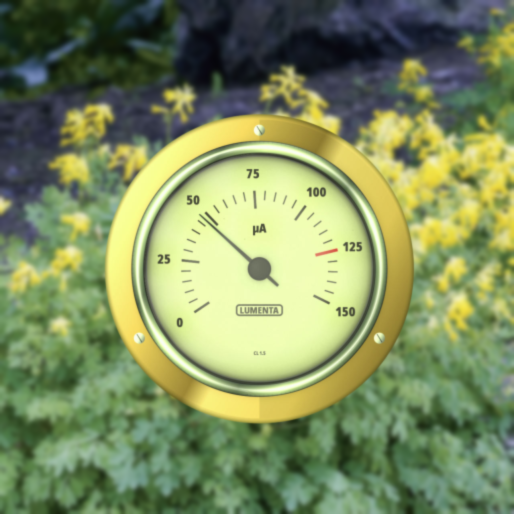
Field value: 47.5 µA
